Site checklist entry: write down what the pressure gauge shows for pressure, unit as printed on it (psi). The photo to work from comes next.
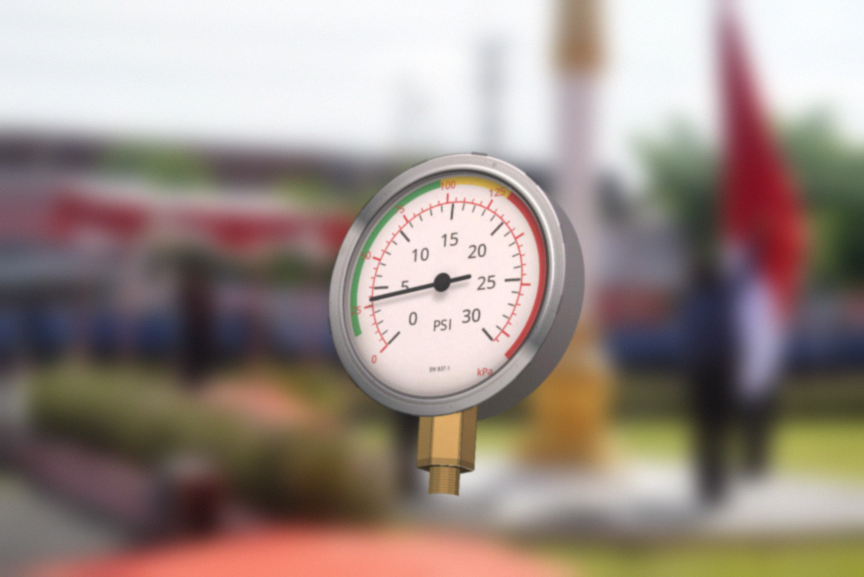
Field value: 4 psi
